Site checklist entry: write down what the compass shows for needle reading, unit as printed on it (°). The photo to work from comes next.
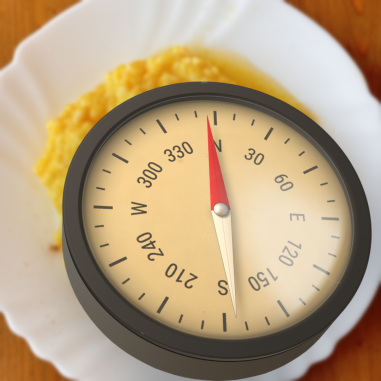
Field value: 355 °
